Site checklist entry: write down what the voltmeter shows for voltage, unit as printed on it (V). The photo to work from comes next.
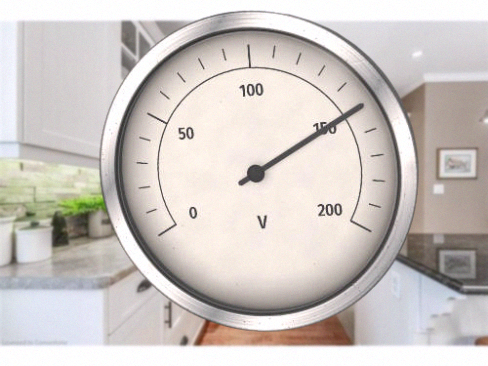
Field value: 150 V
